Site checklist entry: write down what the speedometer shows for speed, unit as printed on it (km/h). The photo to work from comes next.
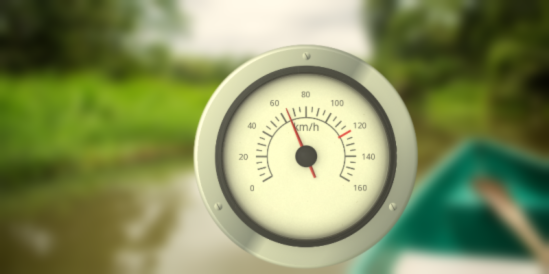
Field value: 65 km/h
